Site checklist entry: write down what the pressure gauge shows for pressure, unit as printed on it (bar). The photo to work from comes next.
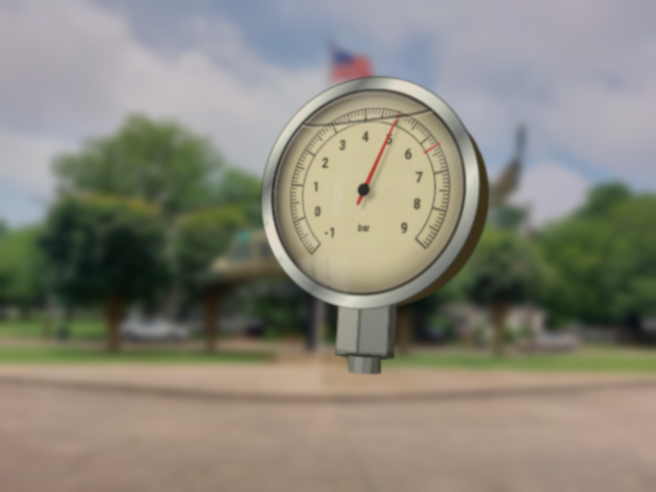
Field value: 5 bar
